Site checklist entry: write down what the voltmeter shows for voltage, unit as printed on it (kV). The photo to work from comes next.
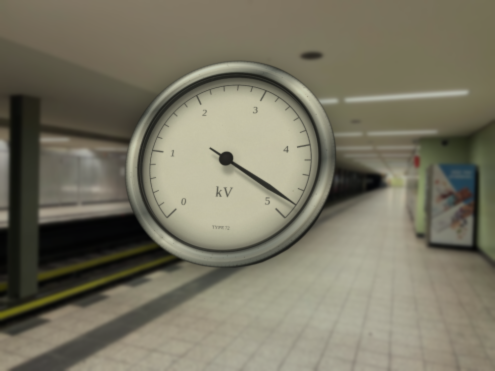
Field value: 4.8 kV
